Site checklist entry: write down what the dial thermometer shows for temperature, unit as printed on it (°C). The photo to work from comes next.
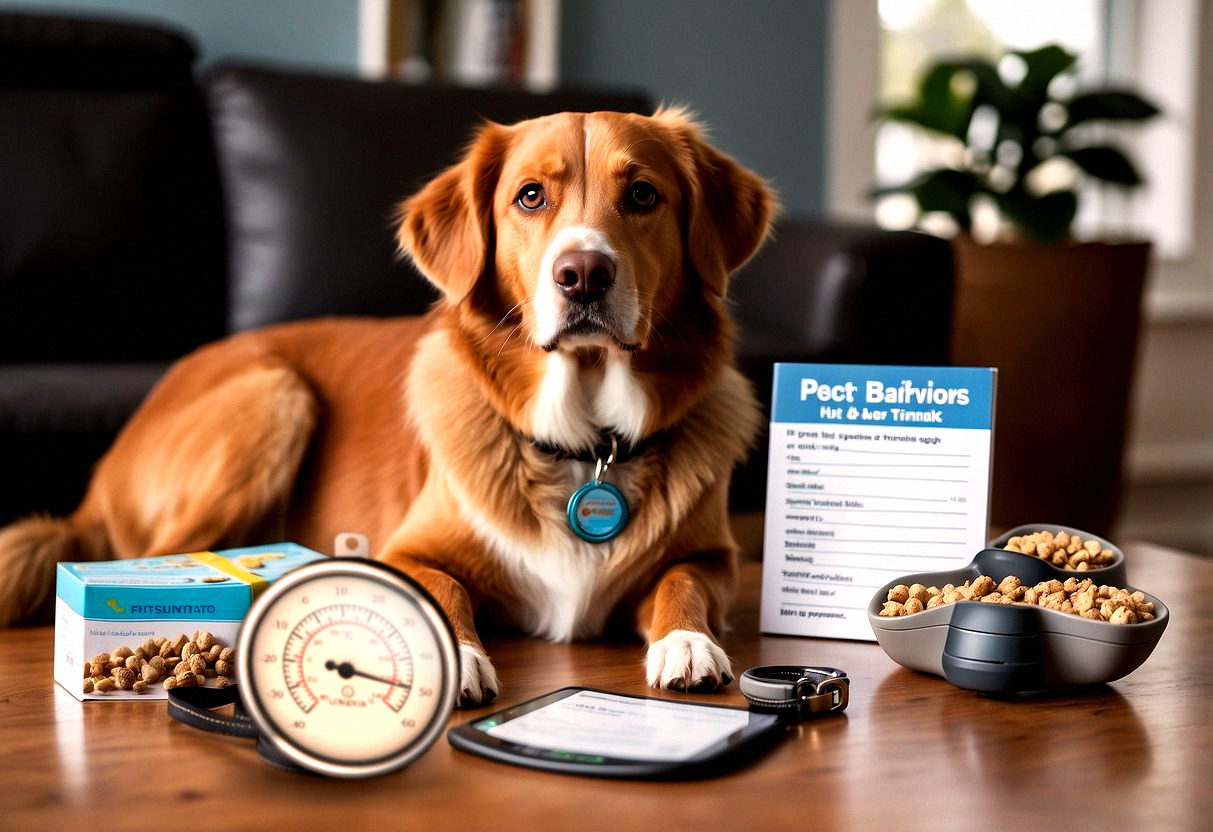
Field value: 50 °C
